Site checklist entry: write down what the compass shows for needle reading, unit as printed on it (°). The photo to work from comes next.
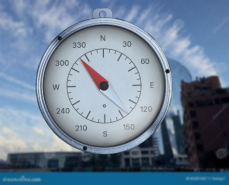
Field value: 320 °
